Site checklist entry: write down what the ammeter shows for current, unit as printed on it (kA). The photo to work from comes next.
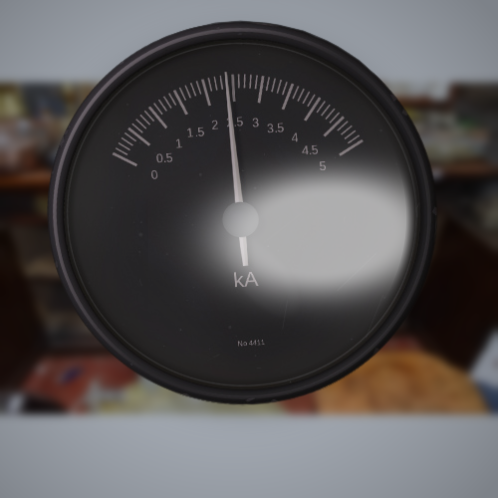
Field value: 2.4 kA
